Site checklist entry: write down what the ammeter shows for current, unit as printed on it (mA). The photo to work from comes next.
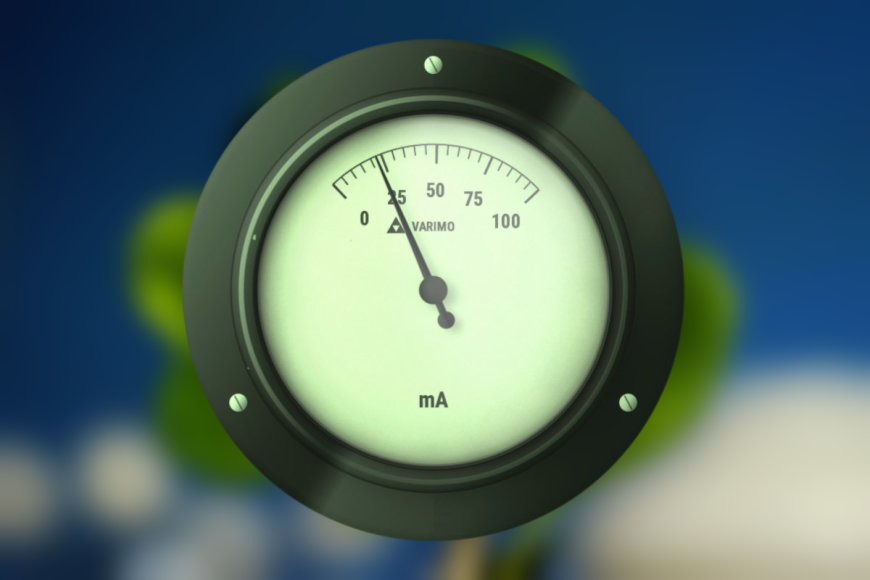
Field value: 22.5 mA
